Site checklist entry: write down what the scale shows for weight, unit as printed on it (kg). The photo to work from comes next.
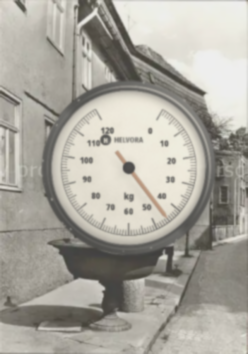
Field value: 45 kg
